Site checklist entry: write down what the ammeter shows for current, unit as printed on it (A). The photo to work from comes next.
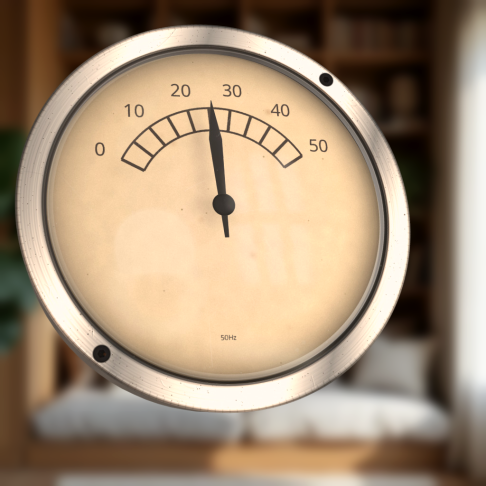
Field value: 25 A
